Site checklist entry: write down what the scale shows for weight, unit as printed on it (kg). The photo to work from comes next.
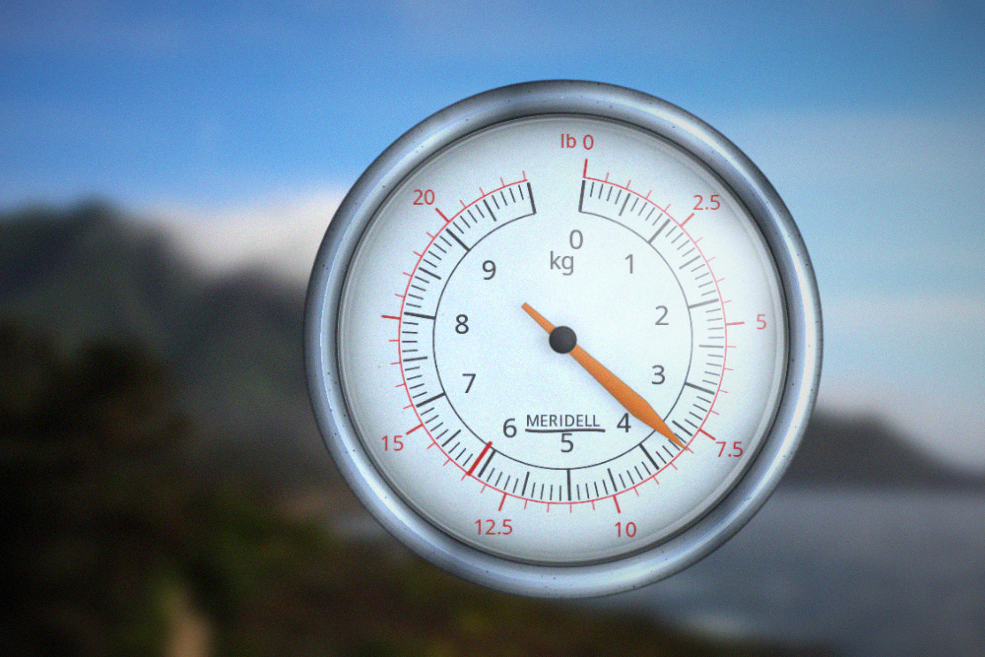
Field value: 3.65 kg
